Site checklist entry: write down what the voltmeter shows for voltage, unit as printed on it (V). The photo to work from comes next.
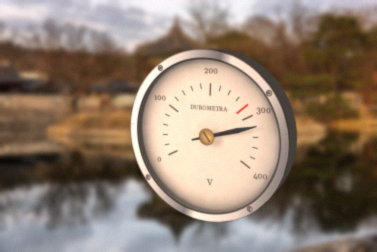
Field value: 320 V
